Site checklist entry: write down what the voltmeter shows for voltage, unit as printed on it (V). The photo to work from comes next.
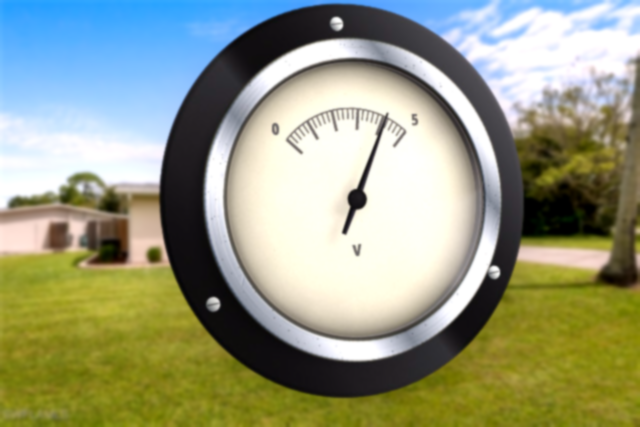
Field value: 4 V
